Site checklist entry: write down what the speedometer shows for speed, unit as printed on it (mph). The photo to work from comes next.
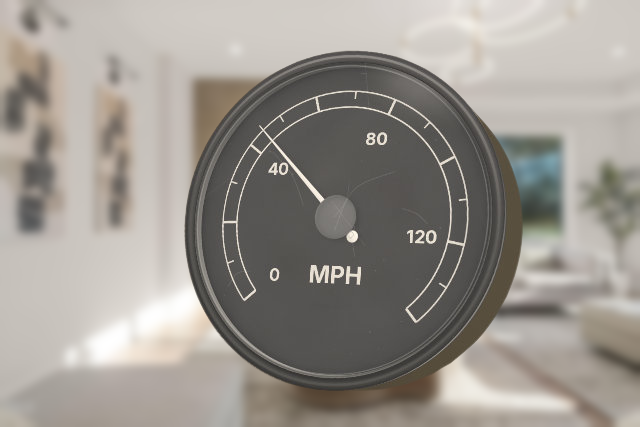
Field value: 45 mph
